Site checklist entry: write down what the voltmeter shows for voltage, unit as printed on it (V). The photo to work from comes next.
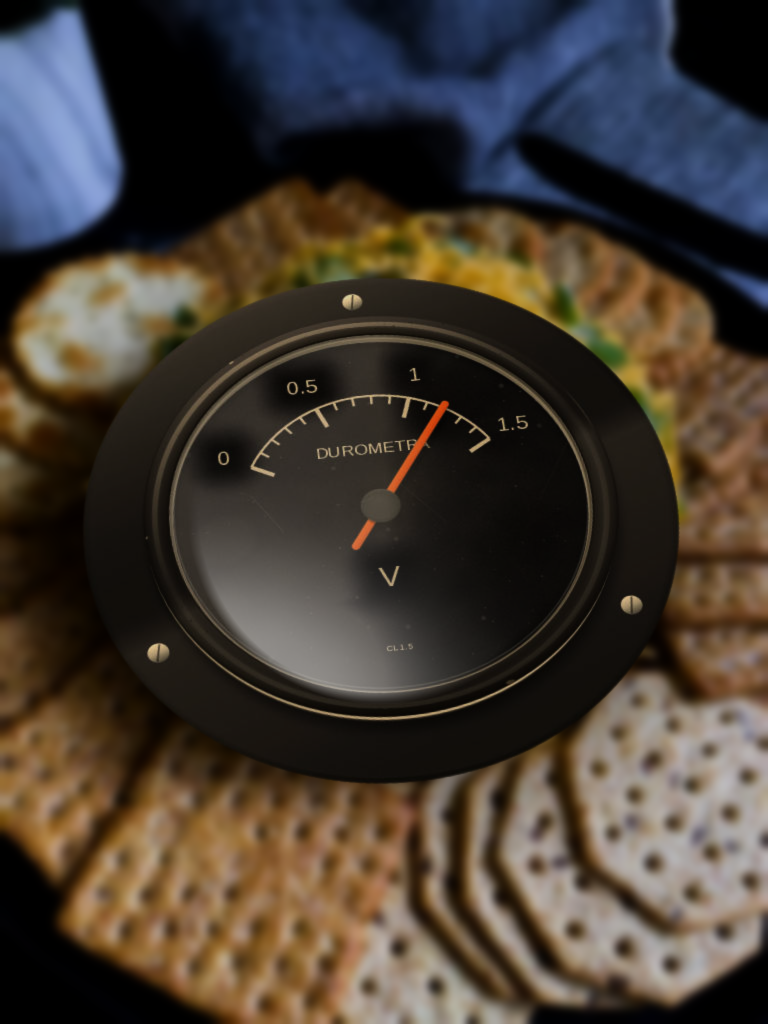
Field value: 1.2 V
